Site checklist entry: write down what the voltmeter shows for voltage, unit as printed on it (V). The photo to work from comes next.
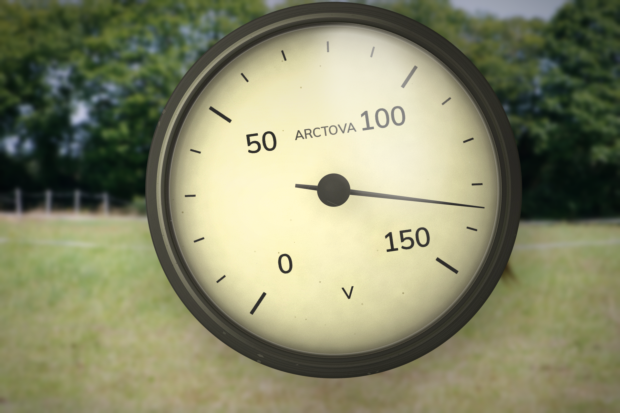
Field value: 135 V
